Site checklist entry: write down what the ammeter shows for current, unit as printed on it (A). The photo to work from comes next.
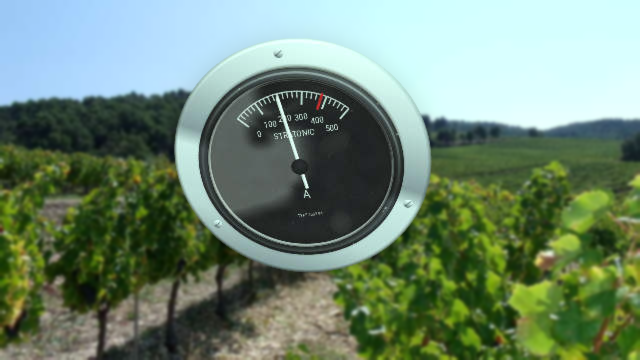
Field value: 200 A
